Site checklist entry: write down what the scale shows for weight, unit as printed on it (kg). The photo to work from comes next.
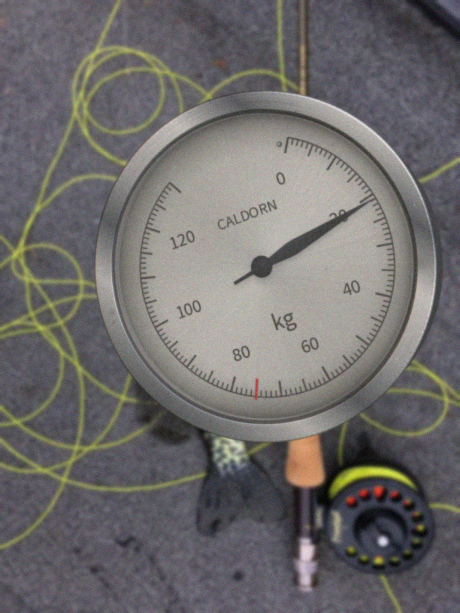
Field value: 21 kg
